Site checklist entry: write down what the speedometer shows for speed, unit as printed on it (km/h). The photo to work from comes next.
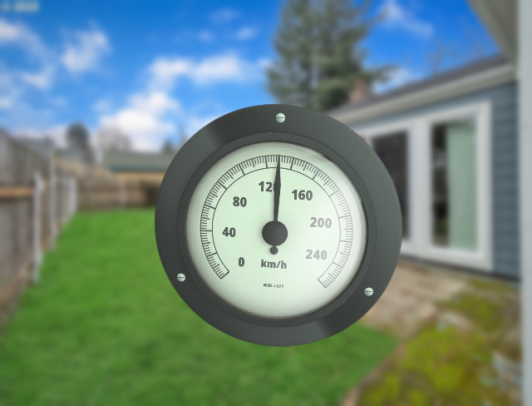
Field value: 130 km/h
